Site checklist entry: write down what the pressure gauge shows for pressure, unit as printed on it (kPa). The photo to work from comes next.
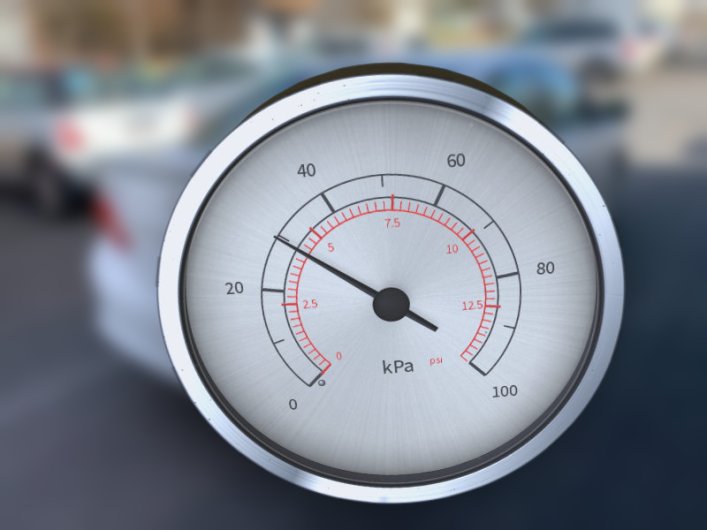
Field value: 30 kPa
